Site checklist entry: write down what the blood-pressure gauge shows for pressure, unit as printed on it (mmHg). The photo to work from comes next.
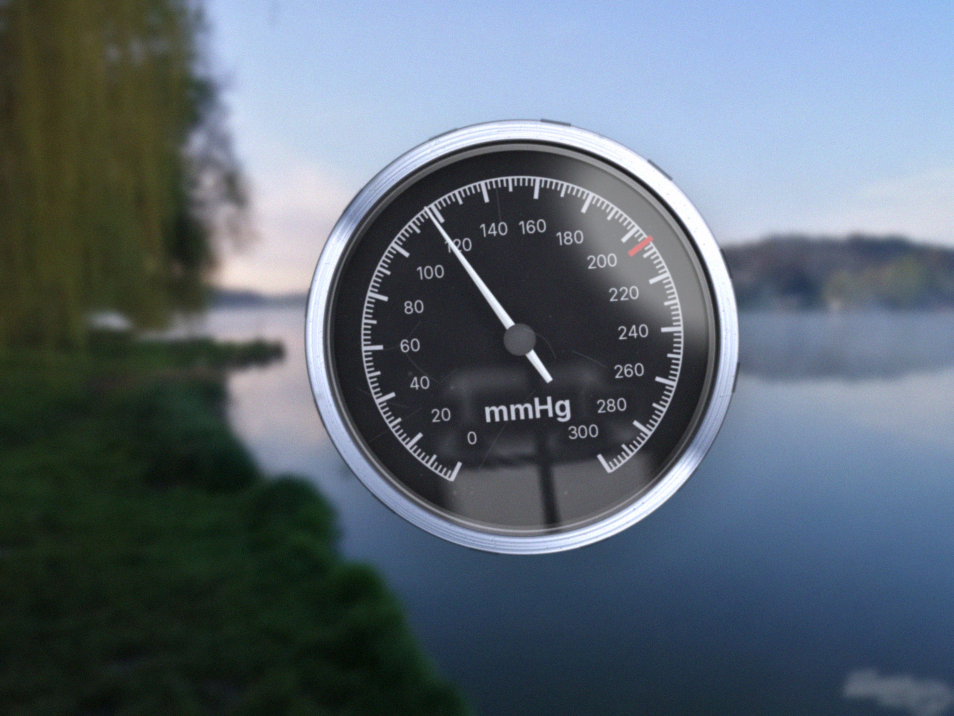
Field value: 118 mmHg
